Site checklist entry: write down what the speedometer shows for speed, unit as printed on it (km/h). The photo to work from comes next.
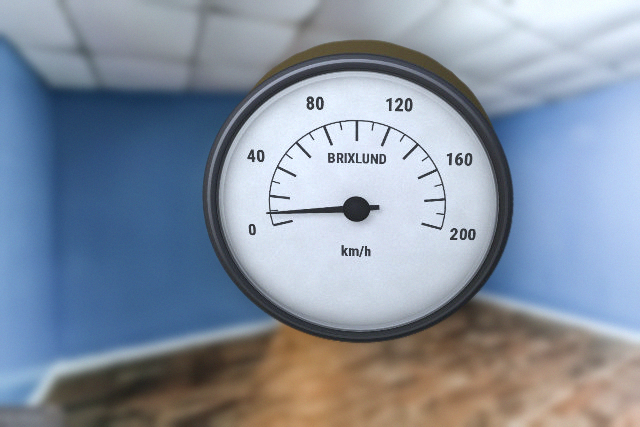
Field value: 10 km/h
